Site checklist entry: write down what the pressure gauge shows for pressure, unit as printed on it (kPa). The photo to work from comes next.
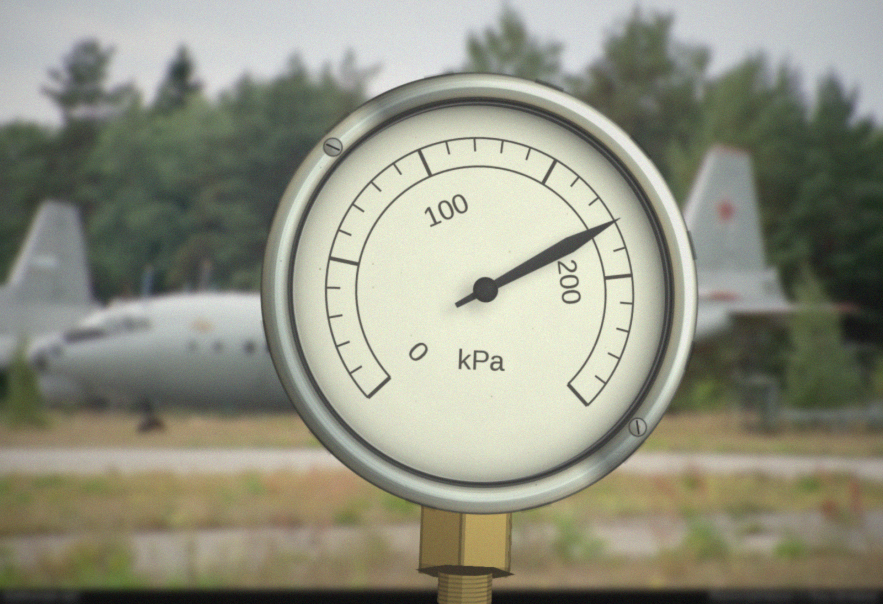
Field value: 180 kPa
